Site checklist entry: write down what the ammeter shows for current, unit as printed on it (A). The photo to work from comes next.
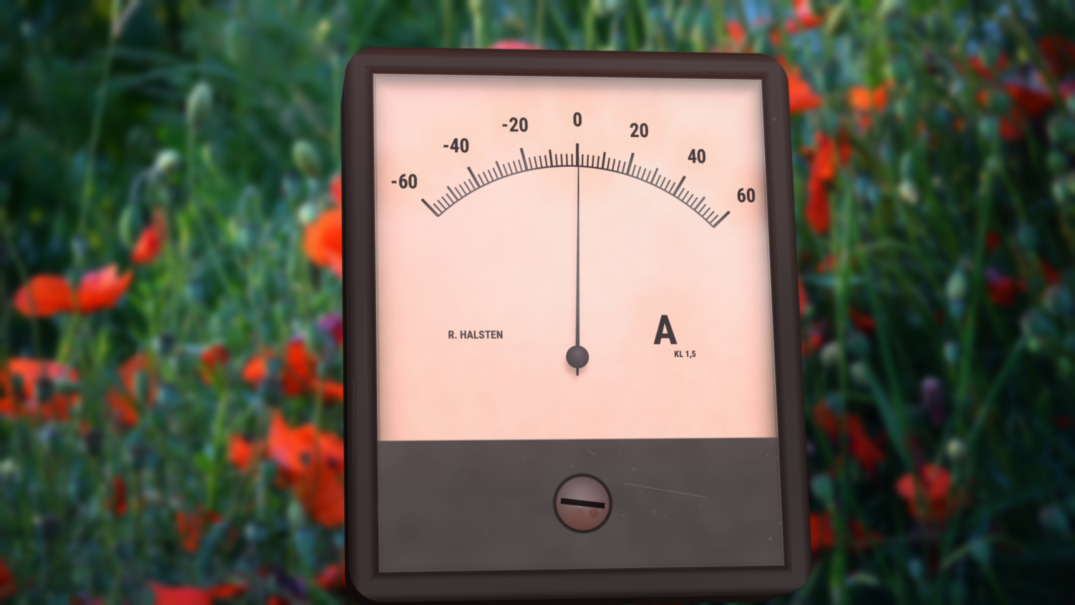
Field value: 0 A
